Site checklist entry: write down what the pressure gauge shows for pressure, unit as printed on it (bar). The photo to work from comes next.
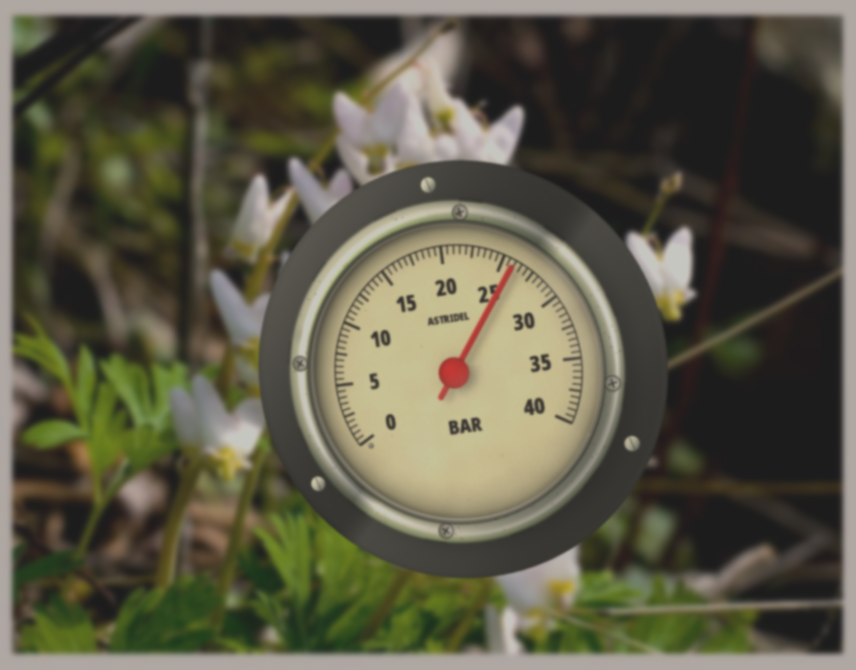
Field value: 26 bar
